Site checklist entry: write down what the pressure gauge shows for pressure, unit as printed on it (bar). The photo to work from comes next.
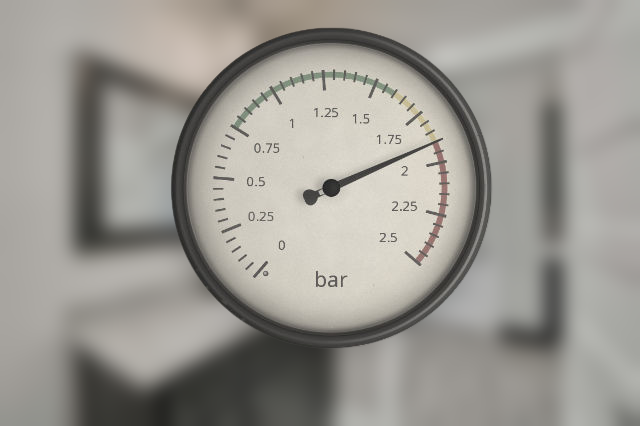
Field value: 1.9 bar
